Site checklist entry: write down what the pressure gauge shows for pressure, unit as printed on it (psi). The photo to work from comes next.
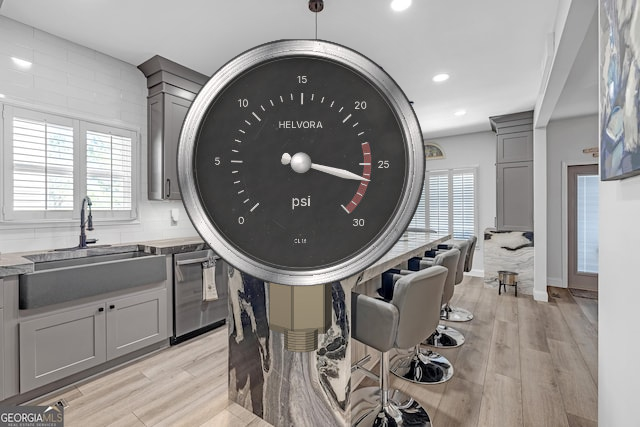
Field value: 26.5 psi
